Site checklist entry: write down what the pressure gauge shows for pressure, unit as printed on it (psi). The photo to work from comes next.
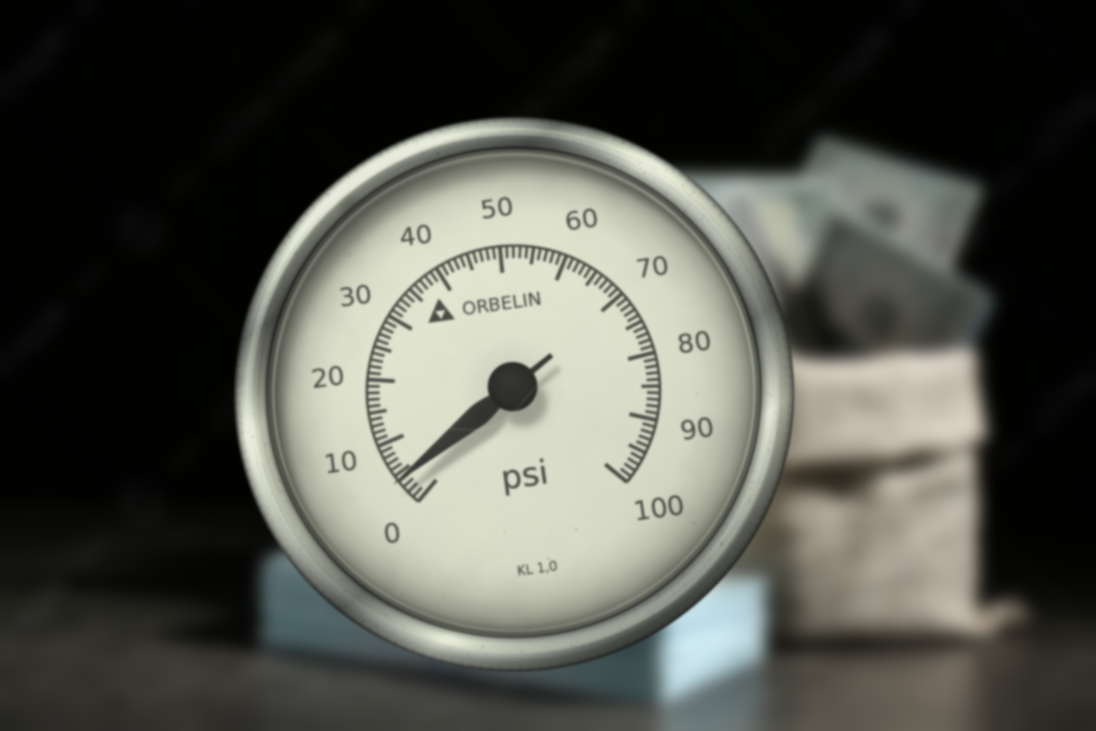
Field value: 4 psi
